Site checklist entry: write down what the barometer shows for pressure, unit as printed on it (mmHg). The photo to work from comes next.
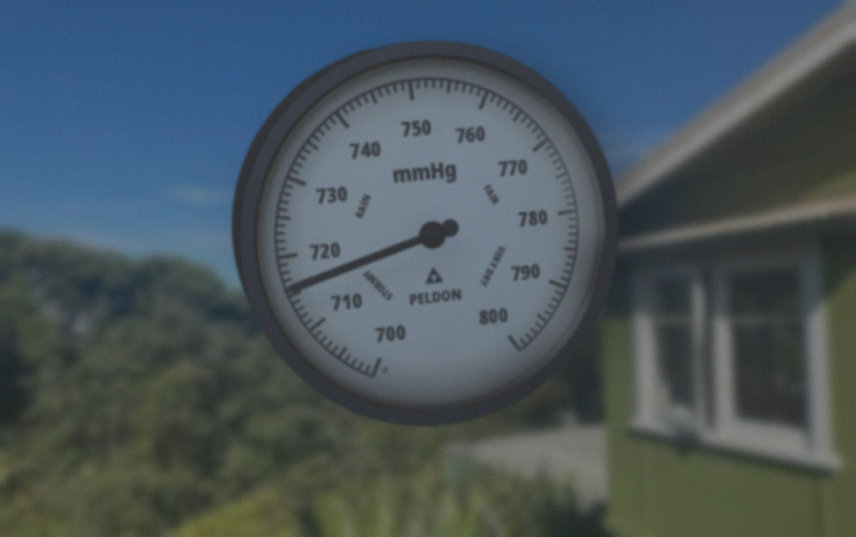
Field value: 716 mmHg
